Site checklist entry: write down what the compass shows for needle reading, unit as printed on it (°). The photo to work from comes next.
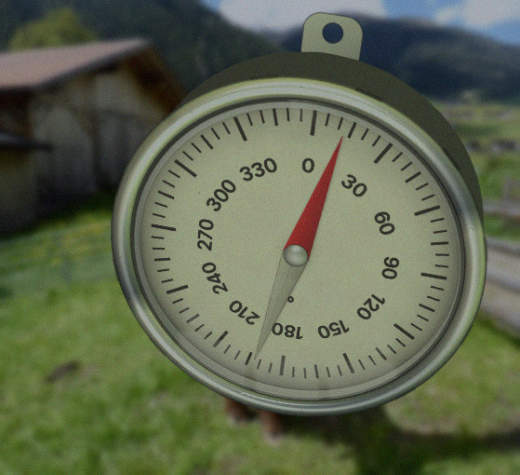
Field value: 12.5 °
